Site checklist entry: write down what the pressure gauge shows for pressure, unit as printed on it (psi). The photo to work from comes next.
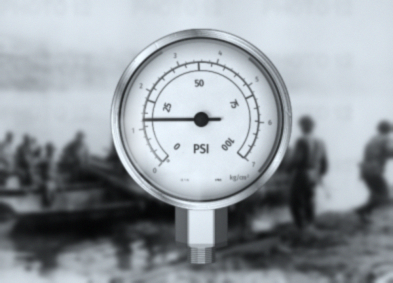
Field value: 17.5 psi
